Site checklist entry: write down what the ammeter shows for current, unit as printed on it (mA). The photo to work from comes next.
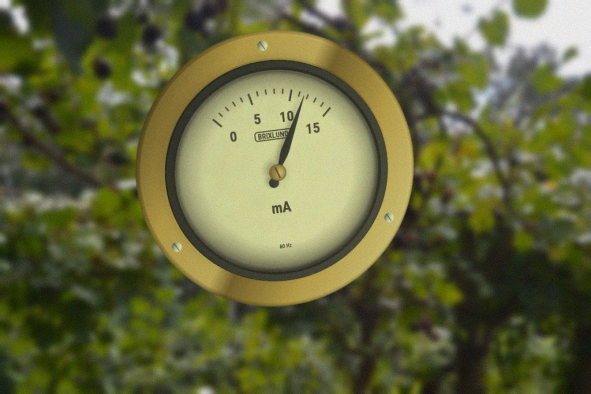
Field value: 11.5 mA
